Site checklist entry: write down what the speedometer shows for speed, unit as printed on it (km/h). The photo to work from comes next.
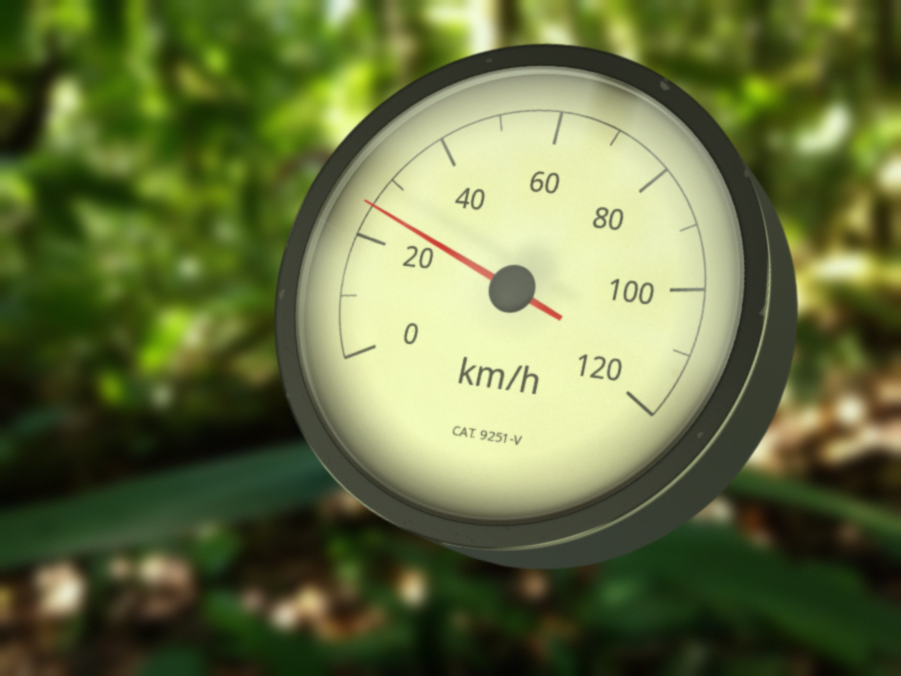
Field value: 25 km/h
